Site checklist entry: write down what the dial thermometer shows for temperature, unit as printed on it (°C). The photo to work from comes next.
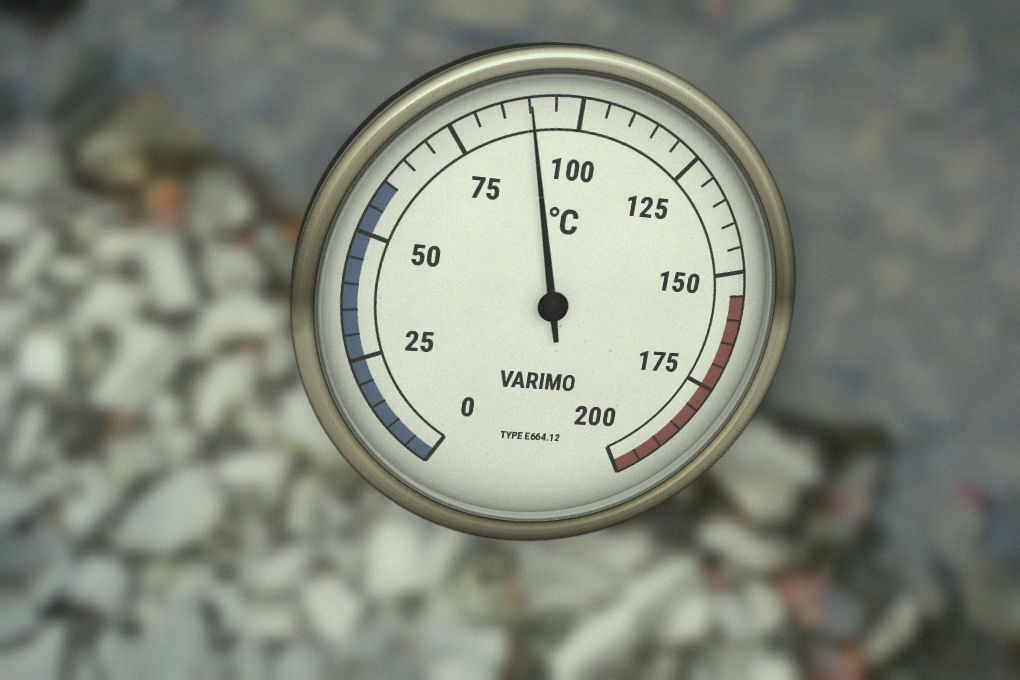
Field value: 90 °C
